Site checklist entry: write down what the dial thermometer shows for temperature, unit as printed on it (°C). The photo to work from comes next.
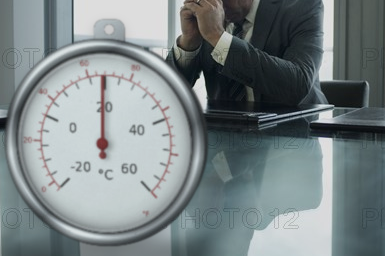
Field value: 20 °C
